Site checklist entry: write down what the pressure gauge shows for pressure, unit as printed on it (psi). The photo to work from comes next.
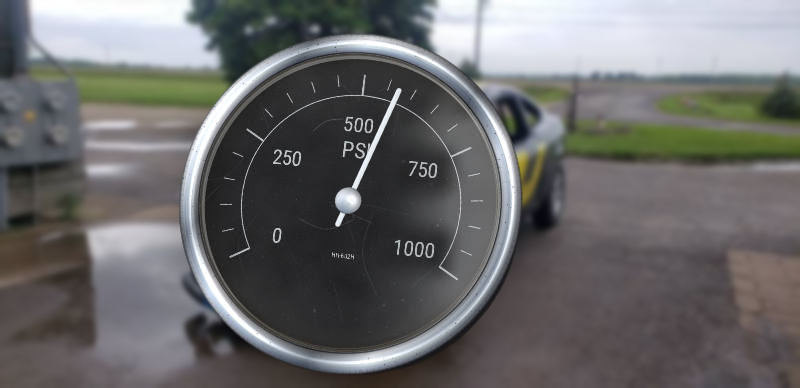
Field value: 575 psi
